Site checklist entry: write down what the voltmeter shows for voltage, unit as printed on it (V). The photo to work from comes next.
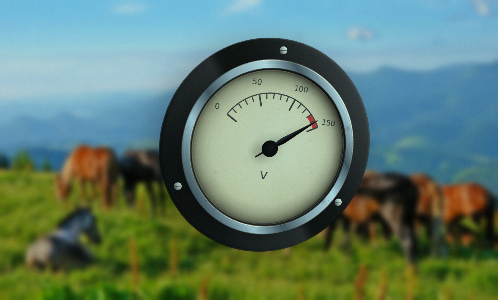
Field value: 140 V
